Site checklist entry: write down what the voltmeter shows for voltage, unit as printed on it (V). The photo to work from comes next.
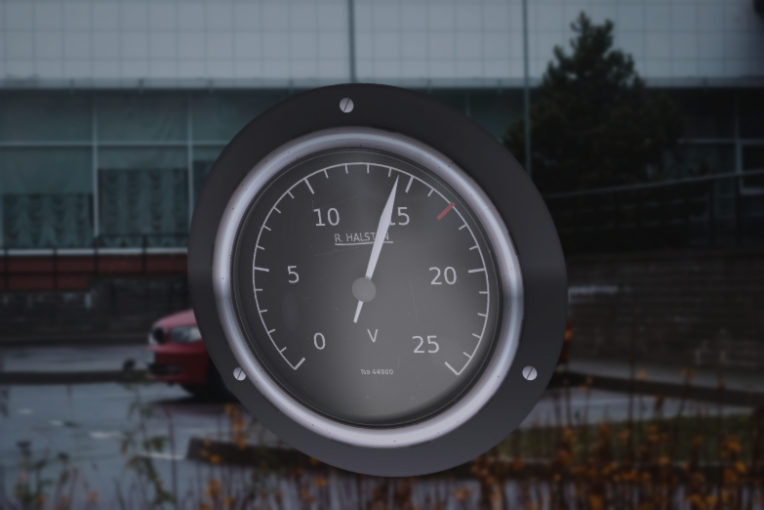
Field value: 14.5 V
